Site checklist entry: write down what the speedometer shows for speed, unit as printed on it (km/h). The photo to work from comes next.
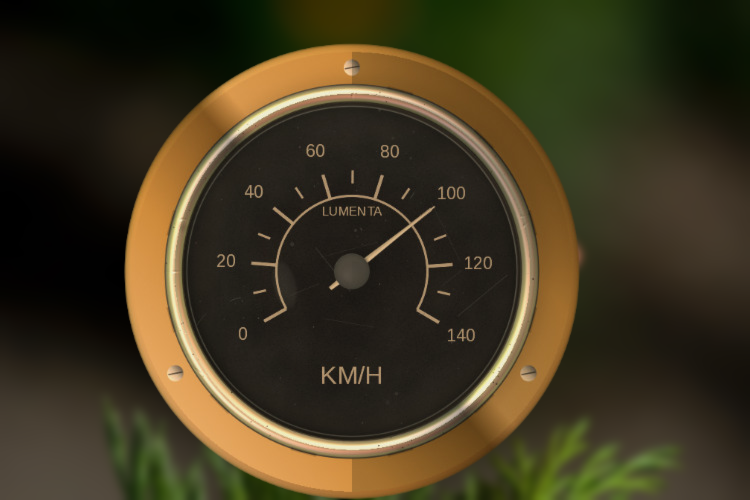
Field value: 100 km/h
